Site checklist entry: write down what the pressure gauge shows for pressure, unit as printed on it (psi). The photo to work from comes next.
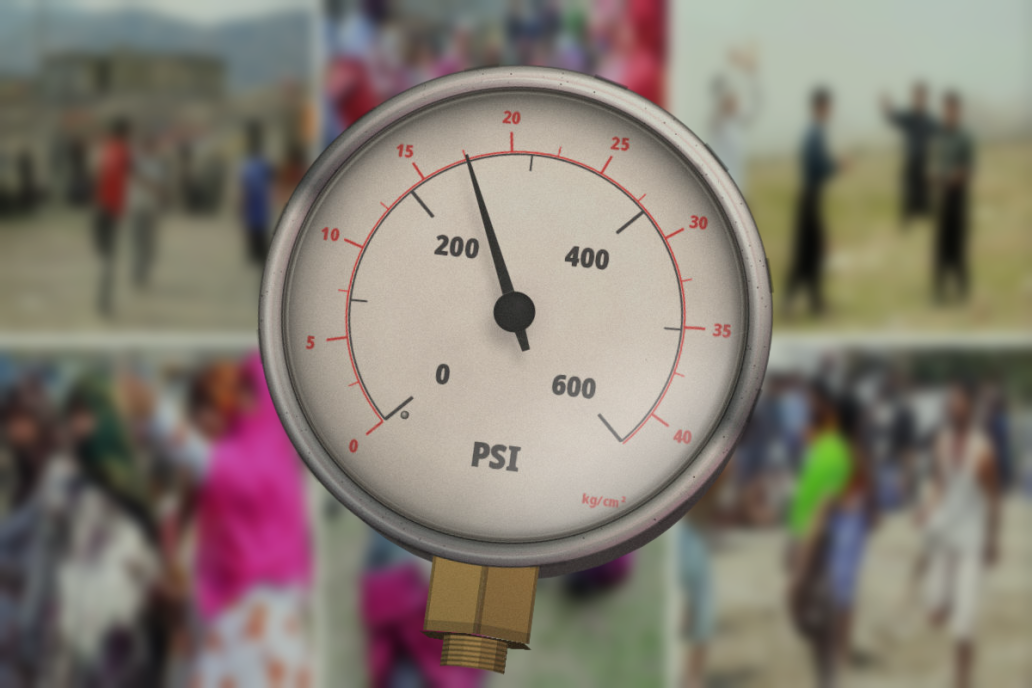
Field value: 250 psi
